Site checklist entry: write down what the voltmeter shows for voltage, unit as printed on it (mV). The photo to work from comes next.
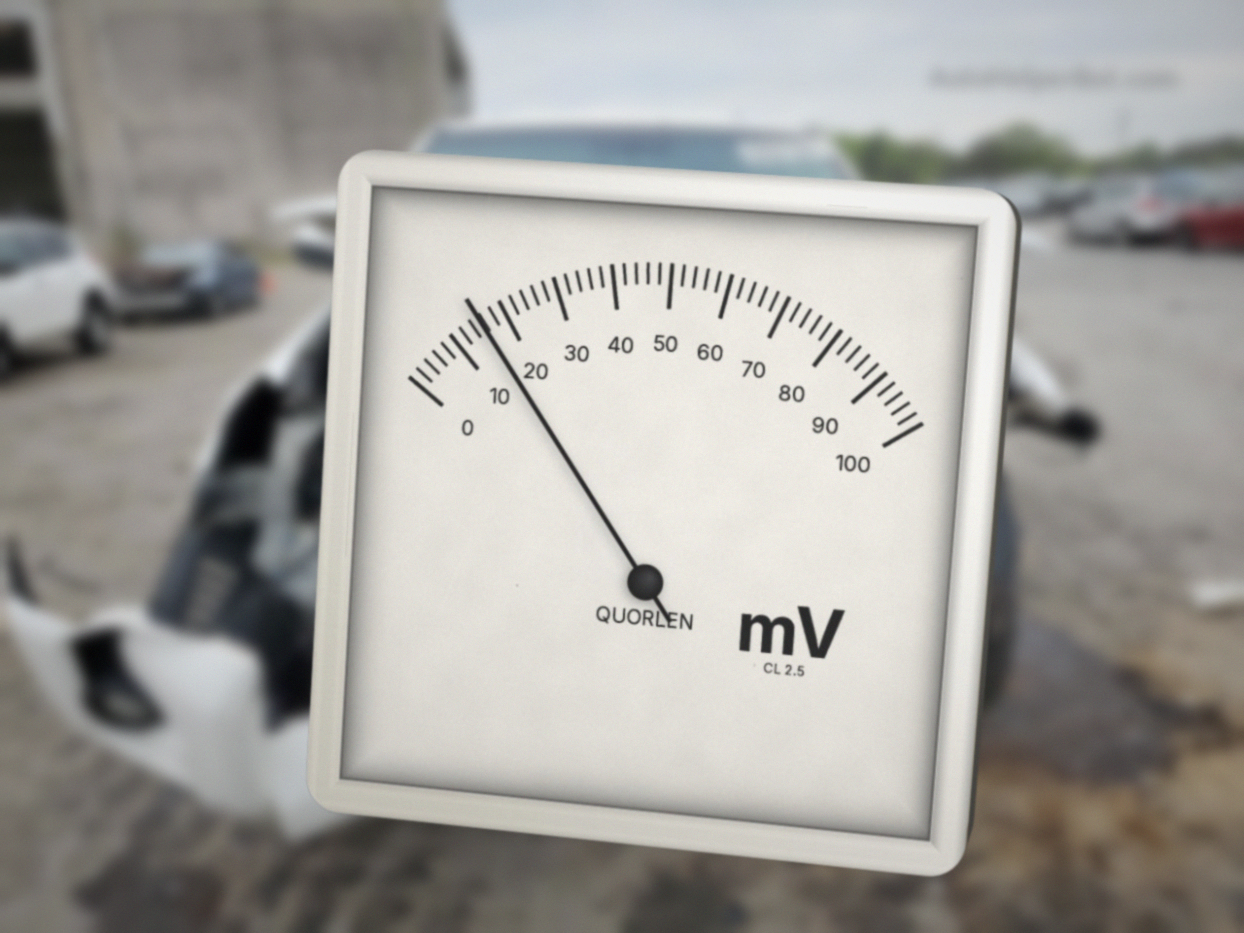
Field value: 16 mV
